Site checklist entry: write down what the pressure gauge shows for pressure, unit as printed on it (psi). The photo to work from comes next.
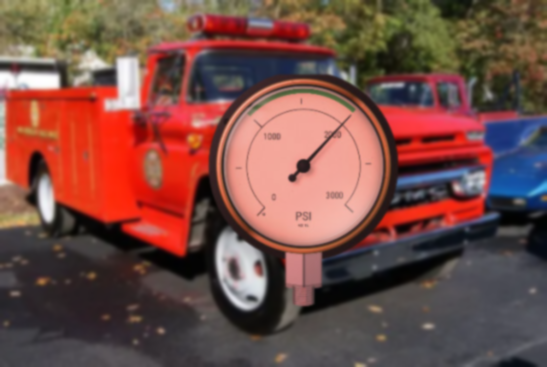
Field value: 2000 psi
